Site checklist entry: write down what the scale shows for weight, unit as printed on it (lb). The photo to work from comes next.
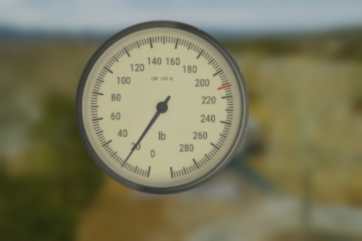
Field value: 20 lb
